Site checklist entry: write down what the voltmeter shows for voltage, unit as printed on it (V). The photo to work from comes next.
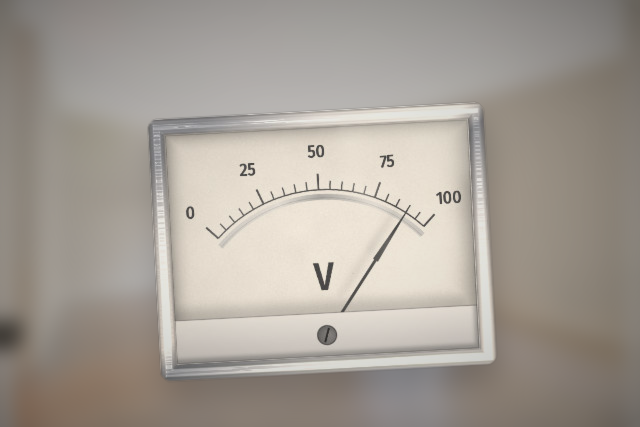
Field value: 90 V
